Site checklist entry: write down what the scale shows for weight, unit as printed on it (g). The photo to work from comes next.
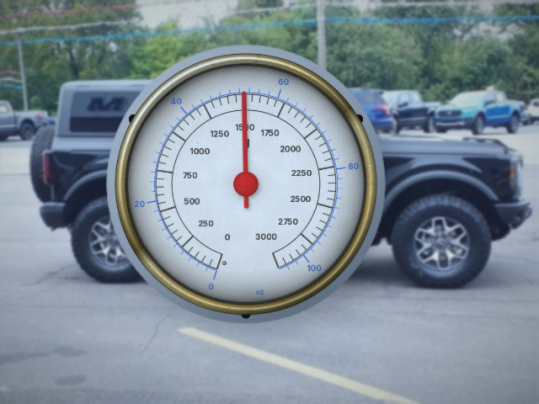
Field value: 1500 g
